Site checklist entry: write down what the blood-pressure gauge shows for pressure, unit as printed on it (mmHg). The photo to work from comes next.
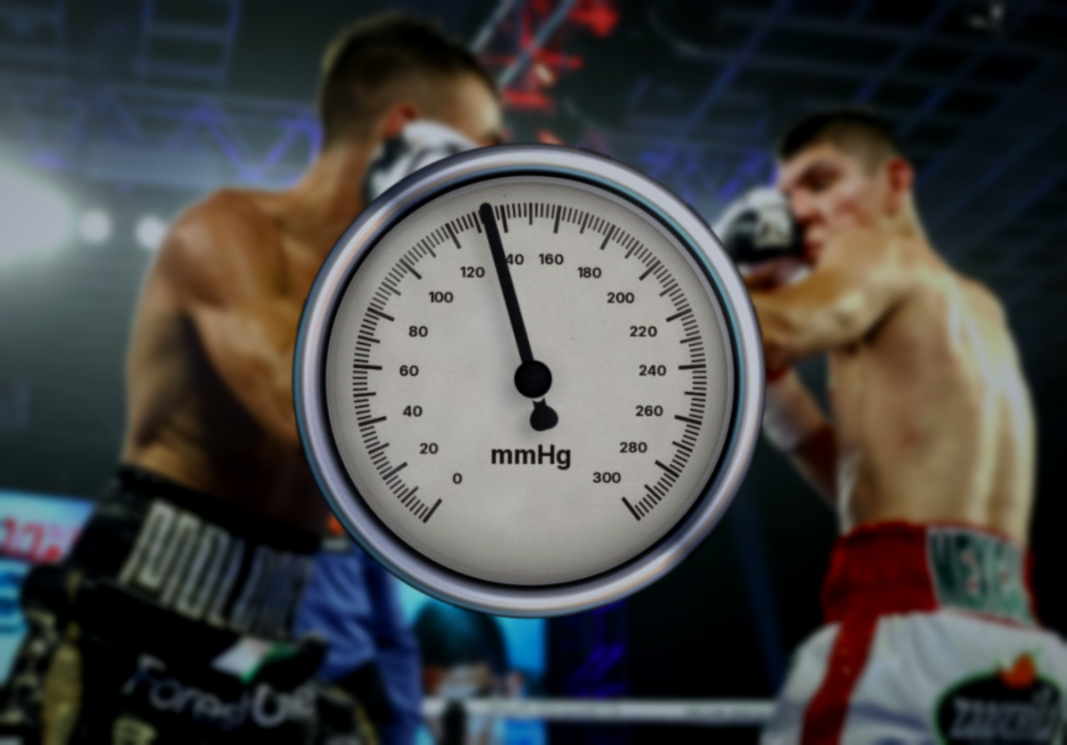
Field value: 134 mmHg
